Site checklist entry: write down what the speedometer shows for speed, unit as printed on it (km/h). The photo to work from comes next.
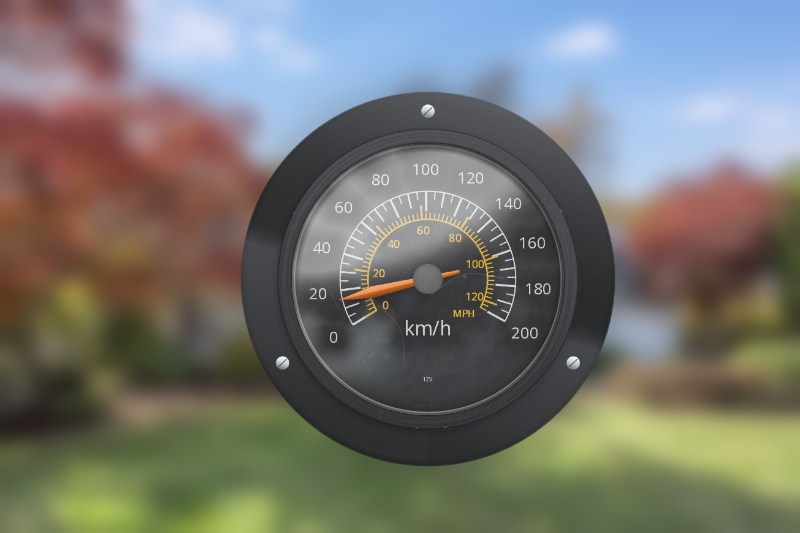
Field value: 15 km/h
